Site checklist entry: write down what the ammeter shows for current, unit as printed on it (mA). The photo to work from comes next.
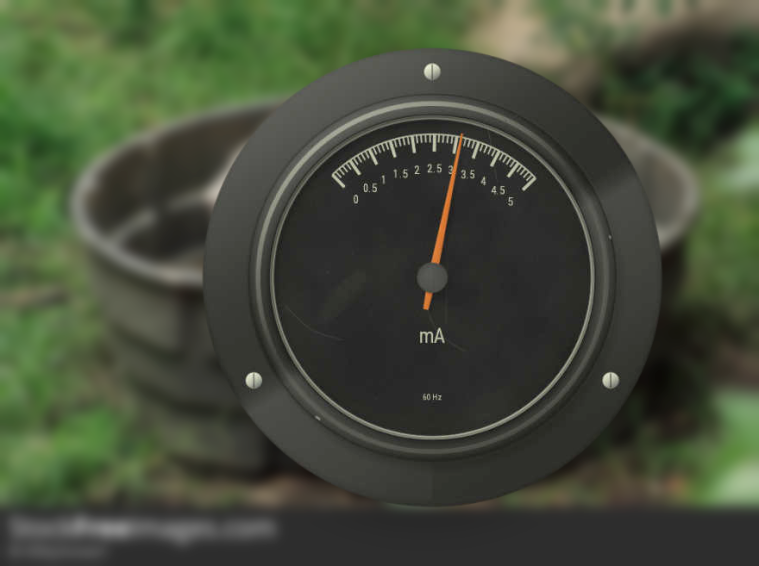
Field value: 3.1 mA
